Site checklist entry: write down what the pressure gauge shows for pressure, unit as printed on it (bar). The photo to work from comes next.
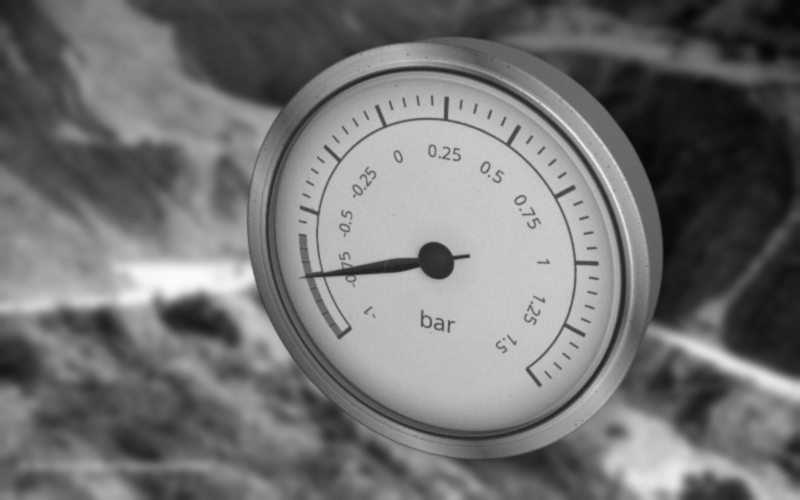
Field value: -0.75 bar
